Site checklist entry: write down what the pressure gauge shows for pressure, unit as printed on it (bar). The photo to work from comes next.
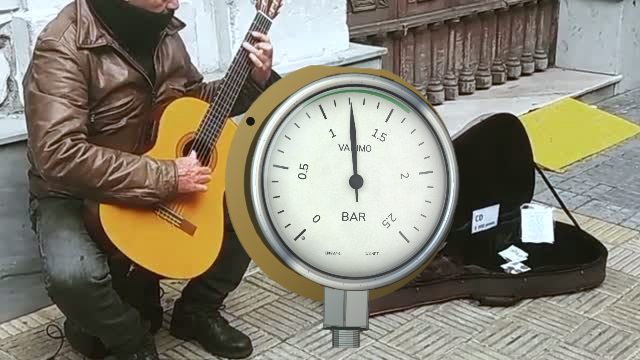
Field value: 1.2 bar
